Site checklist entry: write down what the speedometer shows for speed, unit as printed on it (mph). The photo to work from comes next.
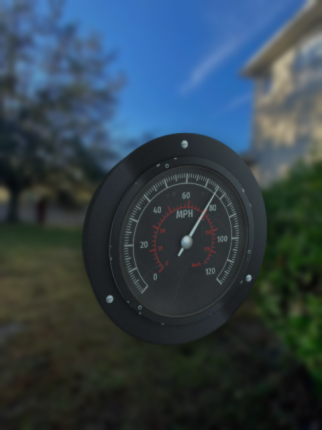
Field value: 75 mph
